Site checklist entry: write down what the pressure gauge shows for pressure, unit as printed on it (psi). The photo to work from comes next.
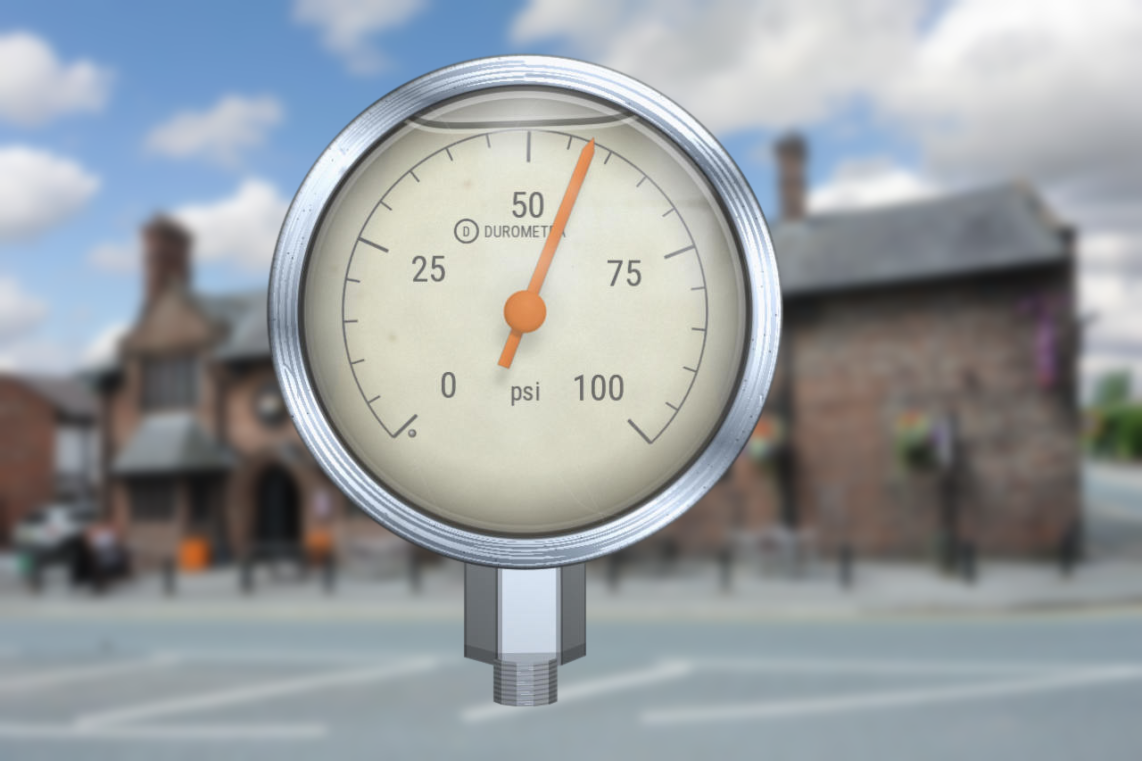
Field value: 57.5 psi
